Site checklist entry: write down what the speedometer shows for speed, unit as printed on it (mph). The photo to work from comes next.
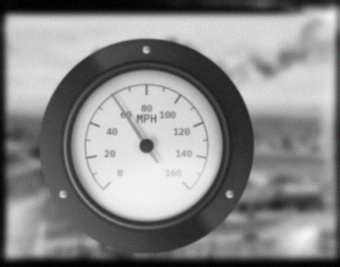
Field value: 60 mph
